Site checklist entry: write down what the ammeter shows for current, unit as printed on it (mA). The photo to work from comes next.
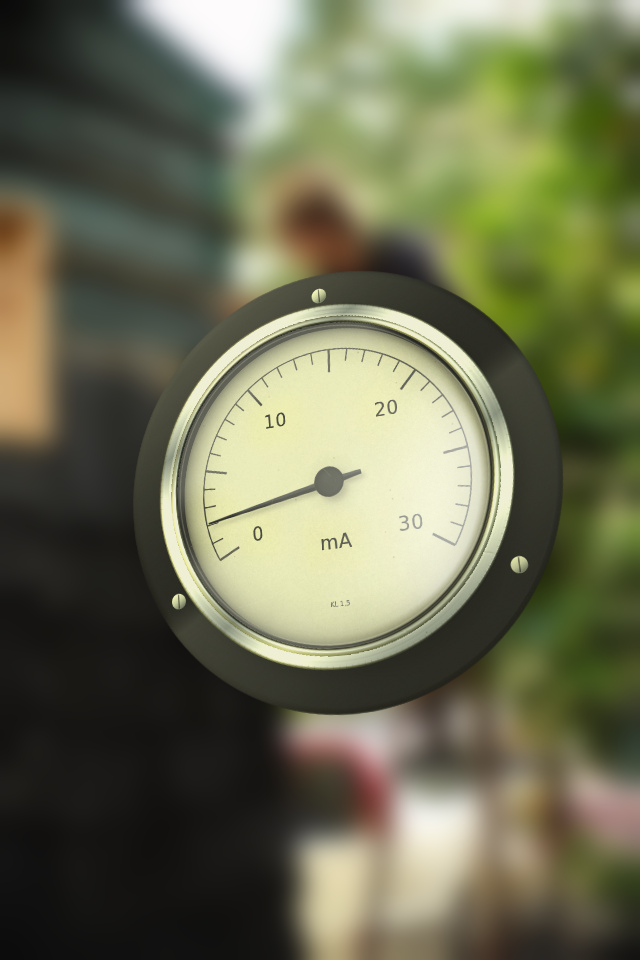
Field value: 2 mA
